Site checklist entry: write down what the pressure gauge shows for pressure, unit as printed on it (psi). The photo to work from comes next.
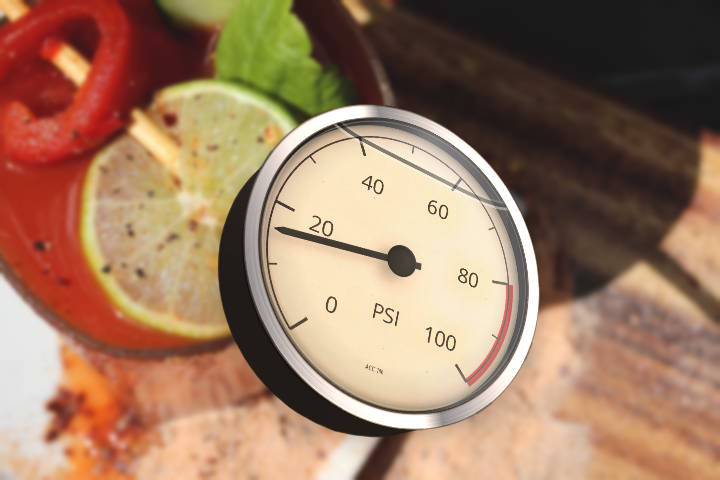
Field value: 15 psi
